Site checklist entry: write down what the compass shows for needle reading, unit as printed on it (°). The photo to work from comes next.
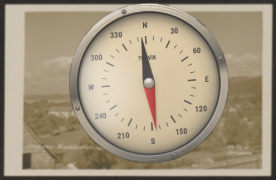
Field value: 175 °
